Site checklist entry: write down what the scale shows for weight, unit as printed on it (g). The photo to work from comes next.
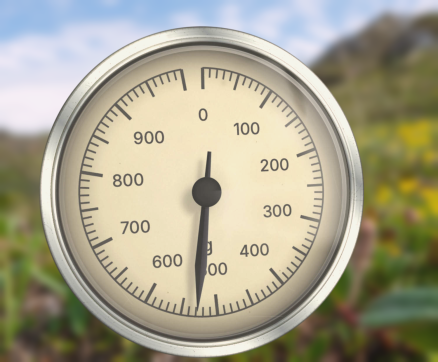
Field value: 530 g
